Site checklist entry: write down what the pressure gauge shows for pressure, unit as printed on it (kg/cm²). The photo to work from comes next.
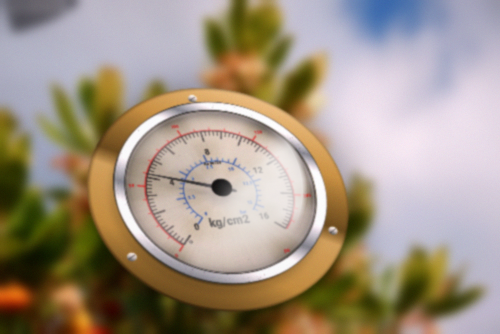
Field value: 4 kg/cm²
